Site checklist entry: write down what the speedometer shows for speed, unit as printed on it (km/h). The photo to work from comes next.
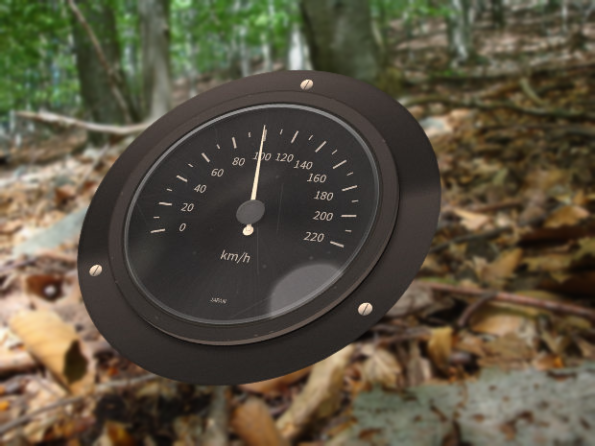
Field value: 100 km/h
